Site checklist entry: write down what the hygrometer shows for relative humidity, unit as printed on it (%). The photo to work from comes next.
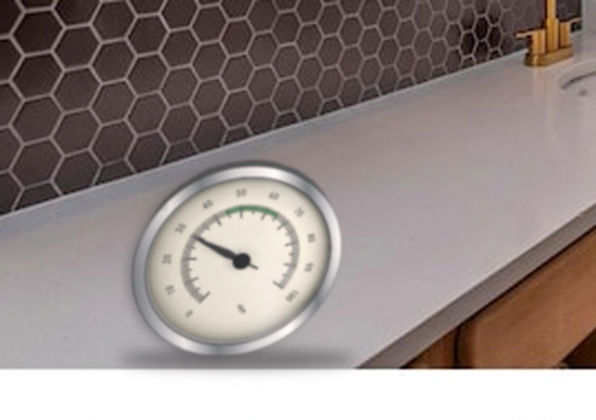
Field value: 30 %
